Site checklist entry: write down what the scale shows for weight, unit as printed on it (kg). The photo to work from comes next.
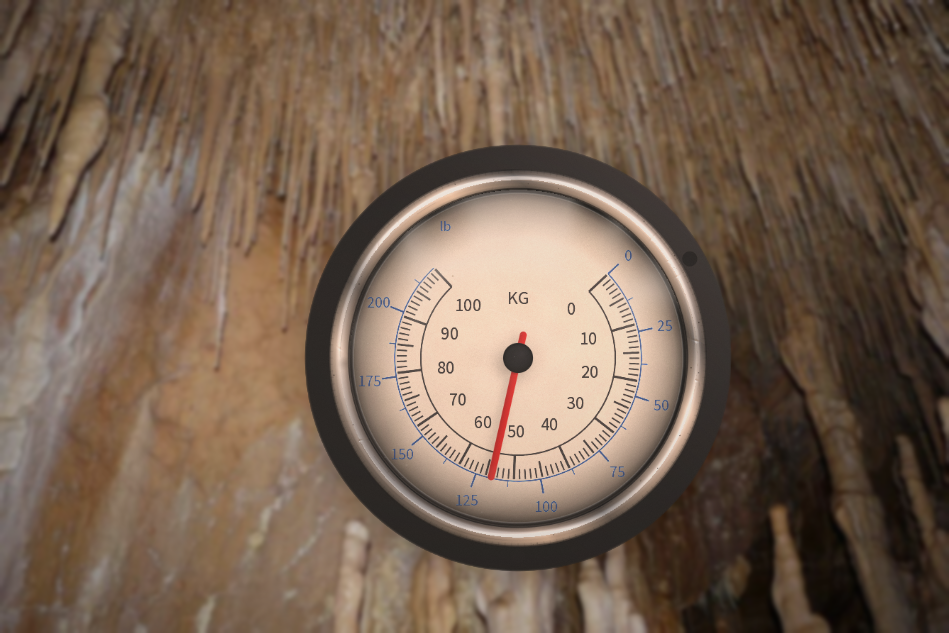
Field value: 54 kg
